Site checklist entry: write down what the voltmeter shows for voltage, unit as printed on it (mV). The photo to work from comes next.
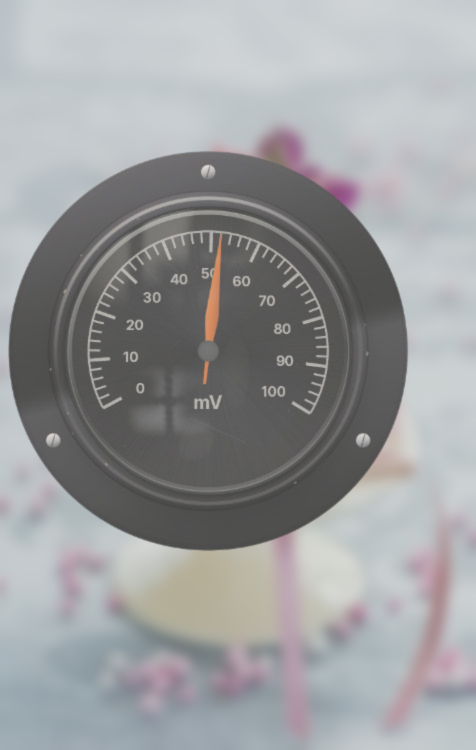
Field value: 52 mV
